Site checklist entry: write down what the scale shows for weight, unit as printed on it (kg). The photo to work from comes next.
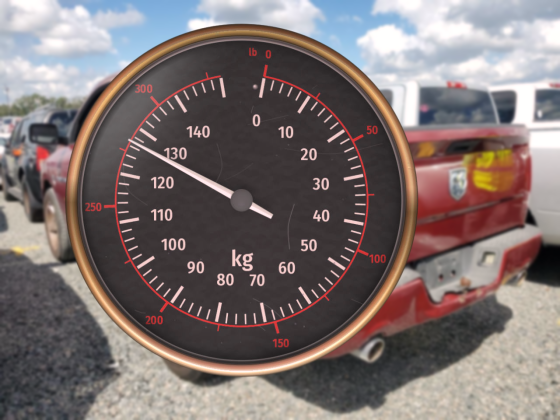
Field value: 127 kg
